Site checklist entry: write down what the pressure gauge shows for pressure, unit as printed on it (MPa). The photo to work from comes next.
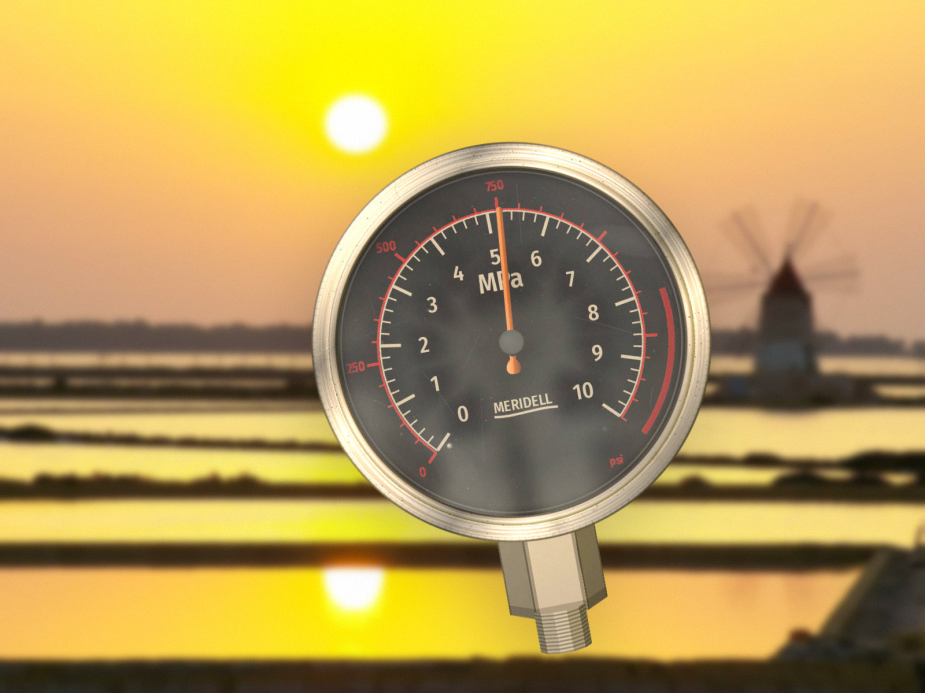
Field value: 5.2 MPa
